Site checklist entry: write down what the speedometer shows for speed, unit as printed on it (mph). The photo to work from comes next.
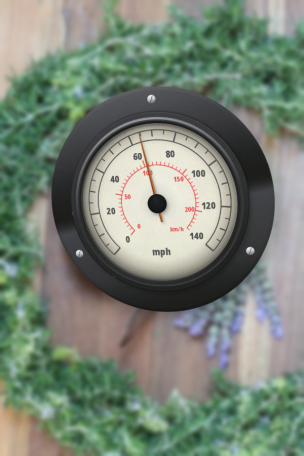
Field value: 65 mph
